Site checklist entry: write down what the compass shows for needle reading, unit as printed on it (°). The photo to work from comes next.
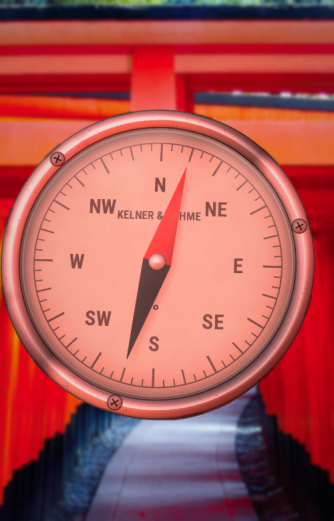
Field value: 15 °
